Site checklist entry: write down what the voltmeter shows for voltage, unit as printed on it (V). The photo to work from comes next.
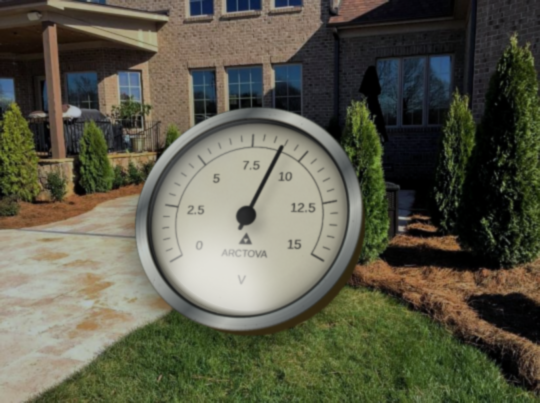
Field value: 9 V
